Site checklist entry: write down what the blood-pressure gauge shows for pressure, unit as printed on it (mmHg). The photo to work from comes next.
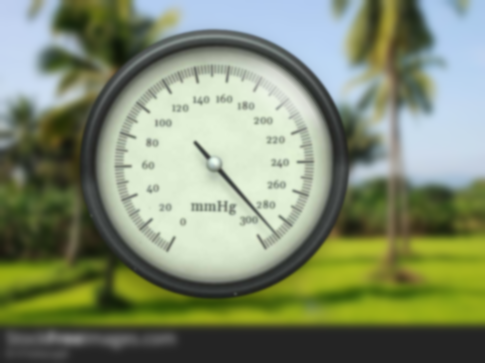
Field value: 290 mmHg
